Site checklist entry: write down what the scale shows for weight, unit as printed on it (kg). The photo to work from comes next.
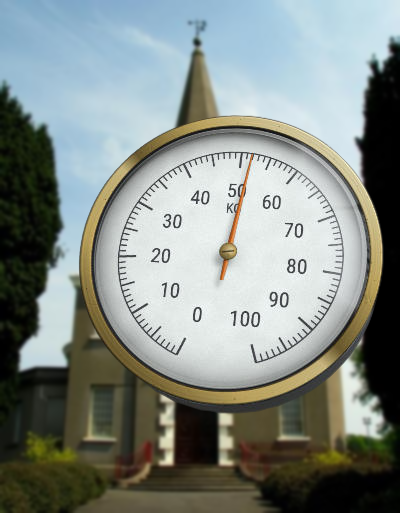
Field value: 52 kg
